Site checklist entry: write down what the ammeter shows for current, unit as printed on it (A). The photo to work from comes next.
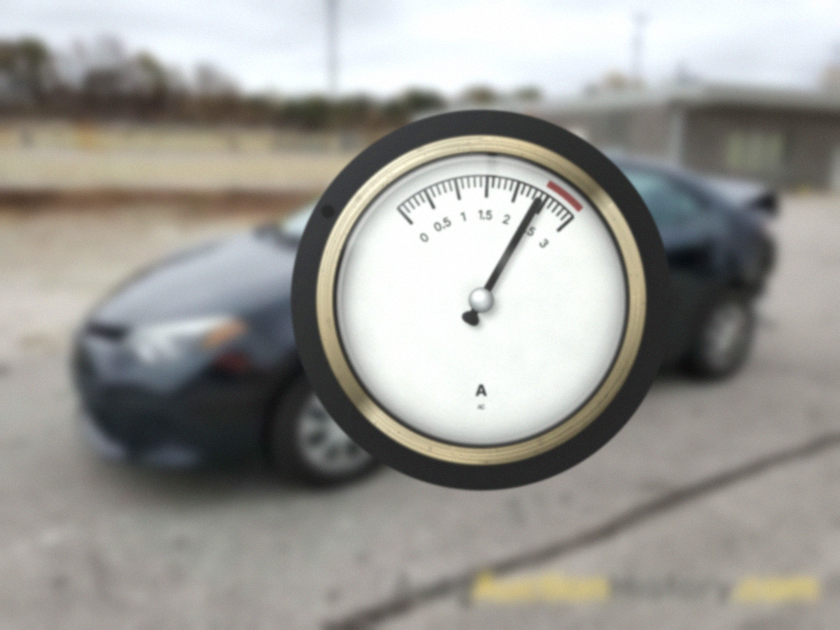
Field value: 2.4 A
